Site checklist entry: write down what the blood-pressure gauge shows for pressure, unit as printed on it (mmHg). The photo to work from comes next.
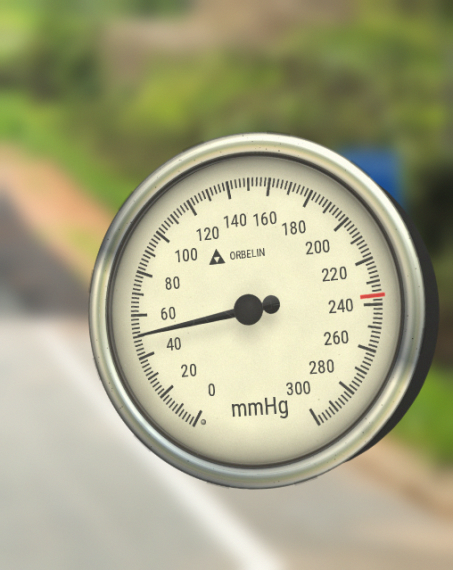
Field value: 50 mmHg
